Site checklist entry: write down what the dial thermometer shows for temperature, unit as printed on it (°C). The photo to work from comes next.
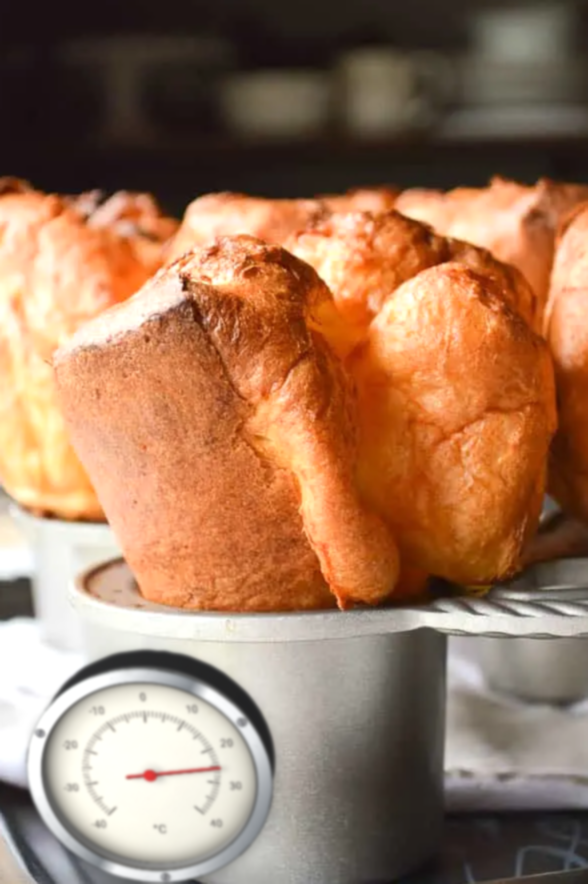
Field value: 25 °C
